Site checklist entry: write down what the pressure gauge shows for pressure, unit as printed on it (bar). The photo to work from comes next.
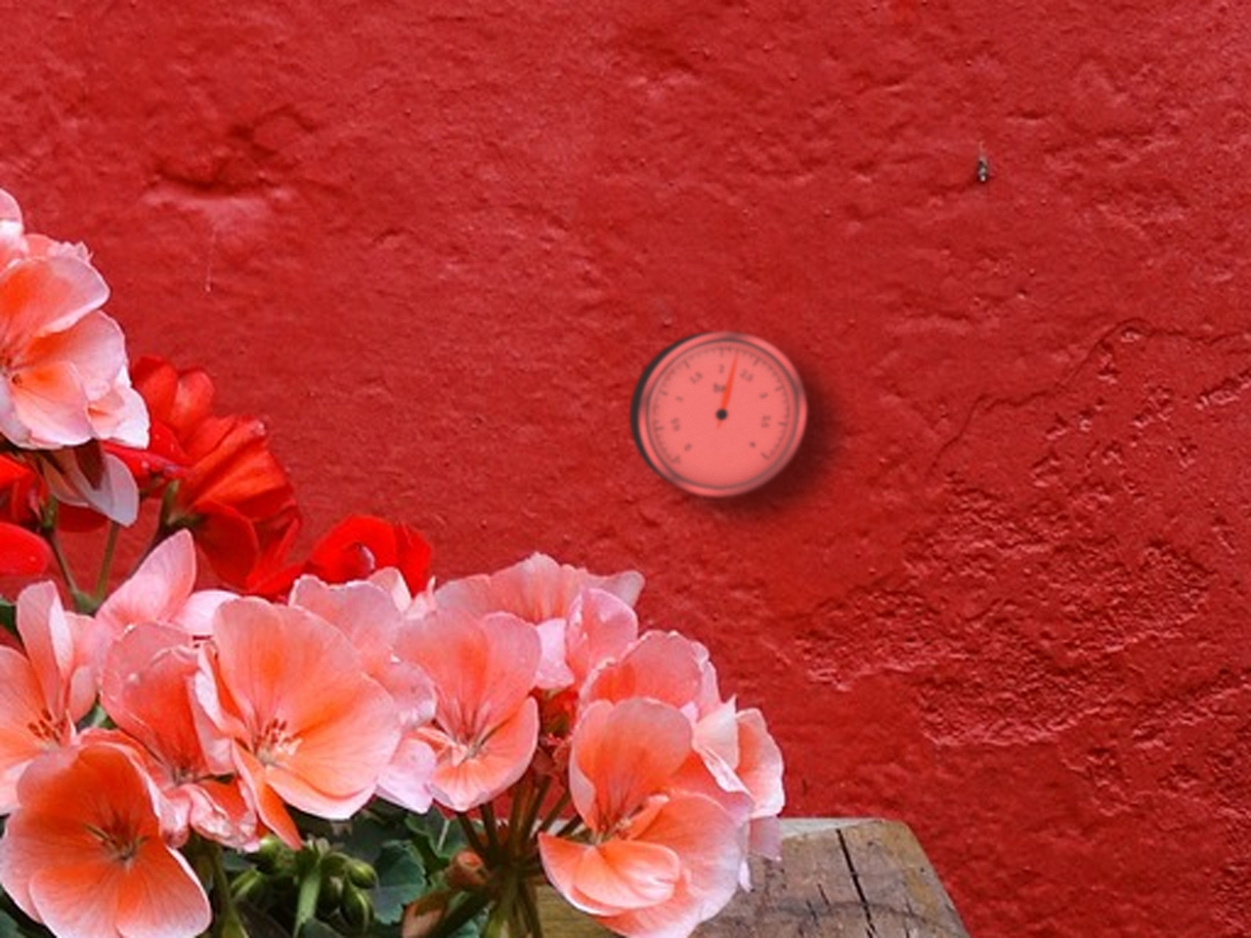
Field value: 2.2 bar
